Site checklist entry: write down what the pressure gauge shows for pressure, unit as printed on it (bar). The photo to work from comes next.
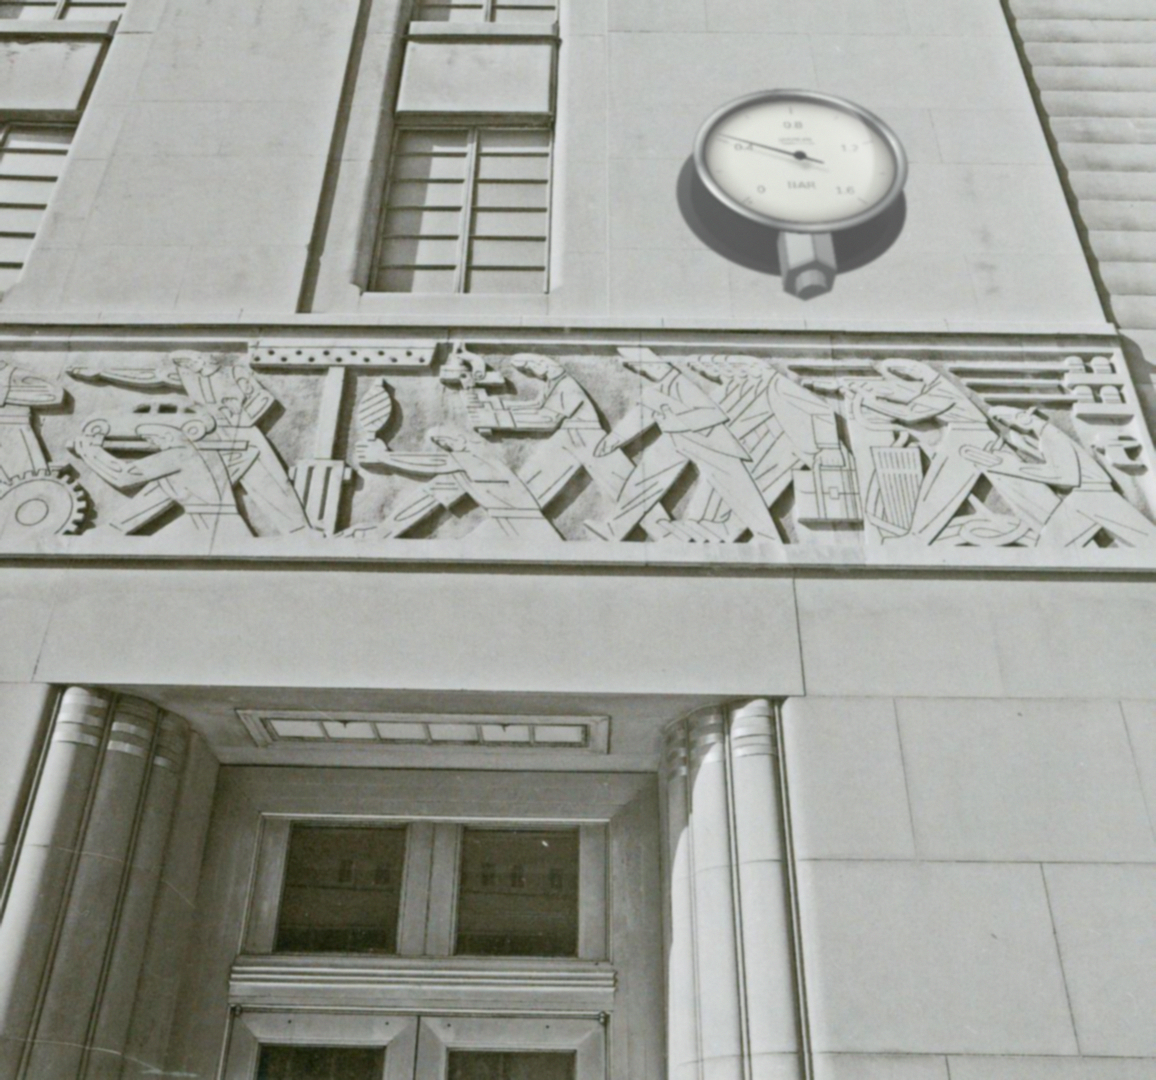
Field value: 0.4 bar
